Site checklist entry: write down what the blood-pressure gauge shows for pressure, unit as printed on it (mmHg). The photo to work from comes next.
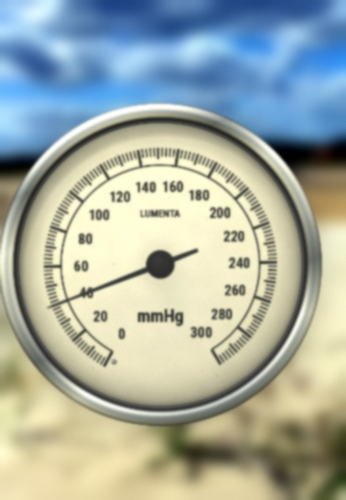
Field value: 40 mmHg
